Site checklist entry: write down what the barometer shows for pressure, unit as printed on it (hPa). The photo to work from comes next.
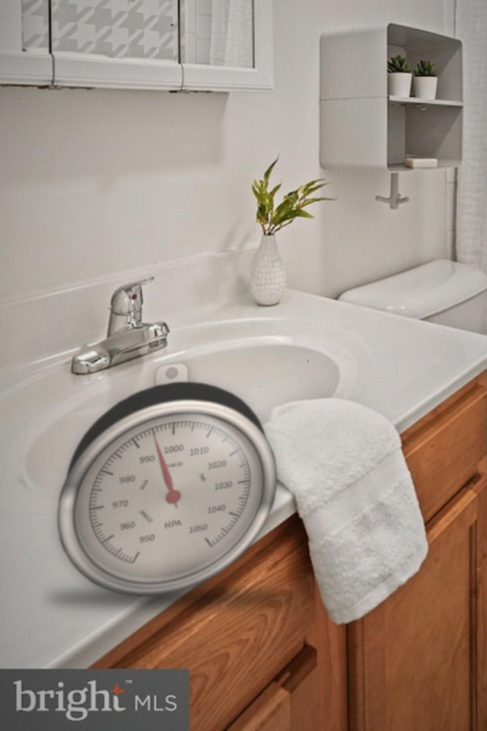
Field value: 995 hPa
